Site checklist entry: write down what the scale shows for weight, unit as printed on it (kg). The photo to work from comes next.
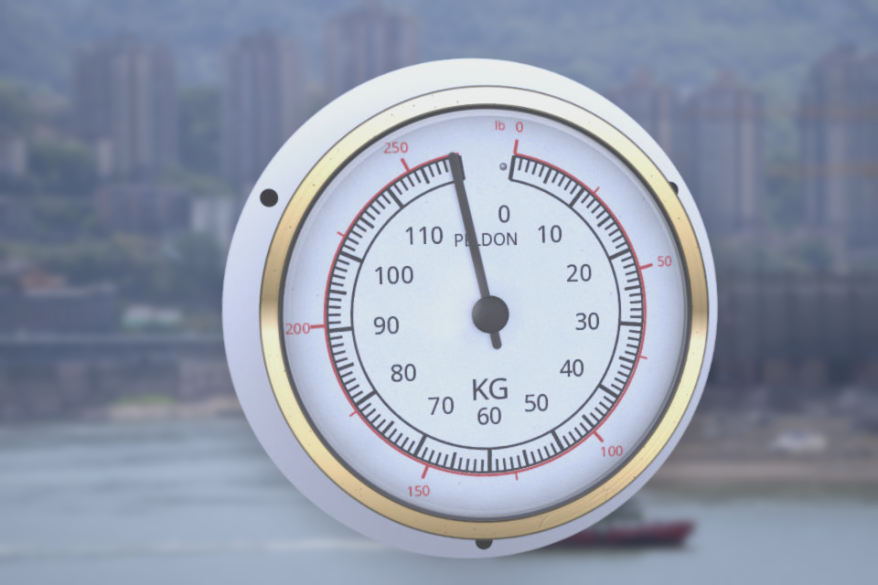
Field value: 119 kg
